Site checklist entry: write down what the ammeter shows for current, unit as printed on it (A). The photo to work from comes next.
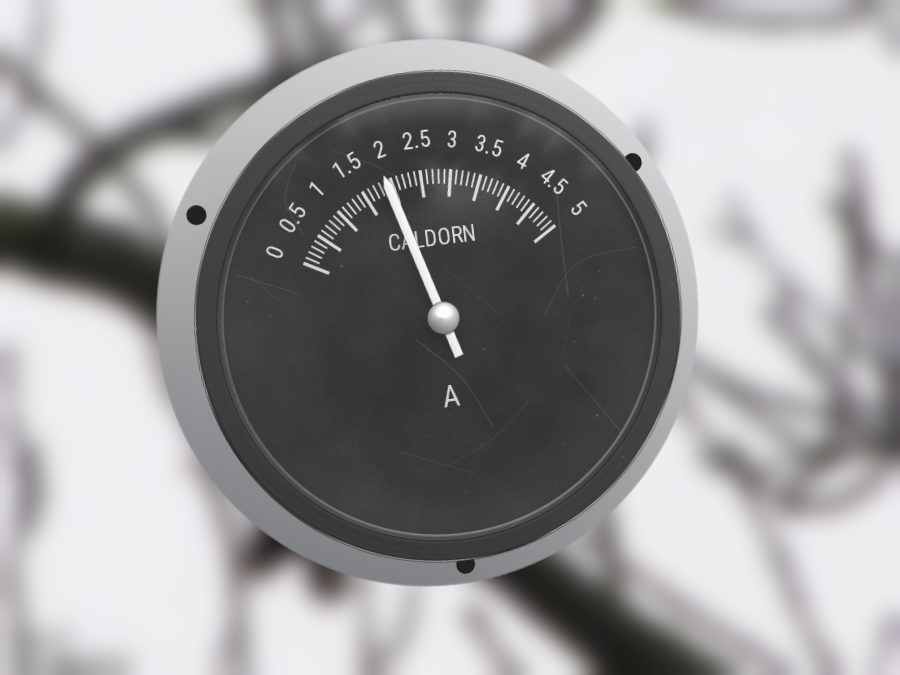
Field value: 1.9 A
